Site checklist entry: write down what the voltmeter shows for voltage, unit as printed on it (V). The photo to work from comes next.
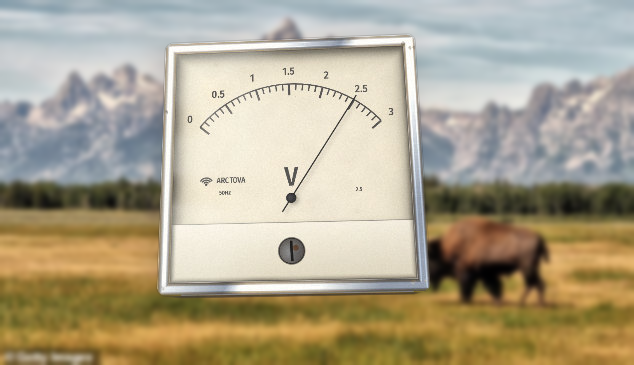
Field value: 2.5 V
